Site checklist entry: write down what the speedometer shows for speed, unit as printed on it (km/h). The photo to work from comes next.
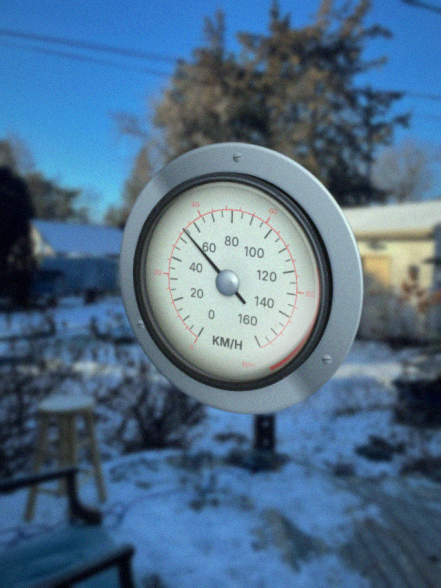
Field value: 55 km/h
